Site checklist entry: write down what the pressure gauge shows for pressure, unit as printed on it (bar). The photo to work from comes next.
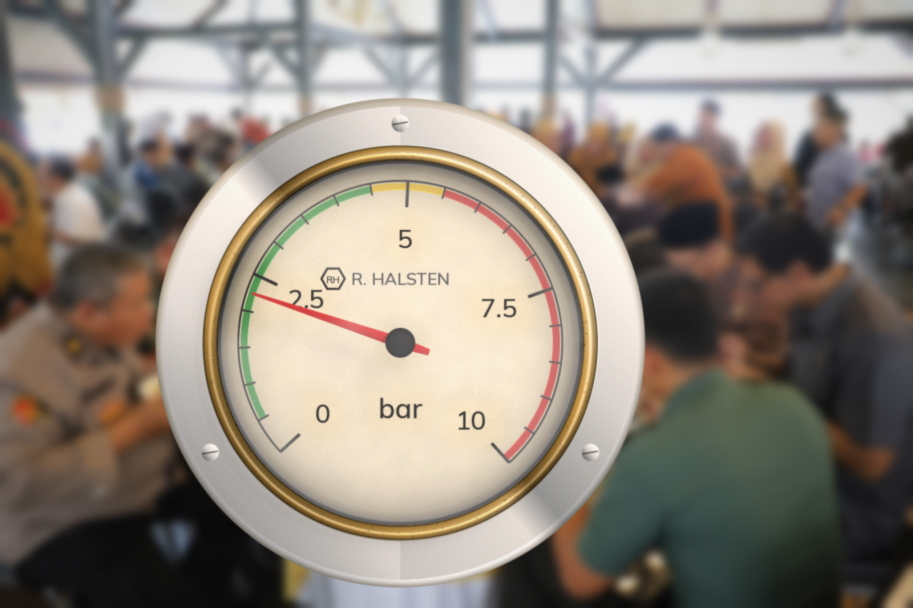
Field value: 2.25 bar
